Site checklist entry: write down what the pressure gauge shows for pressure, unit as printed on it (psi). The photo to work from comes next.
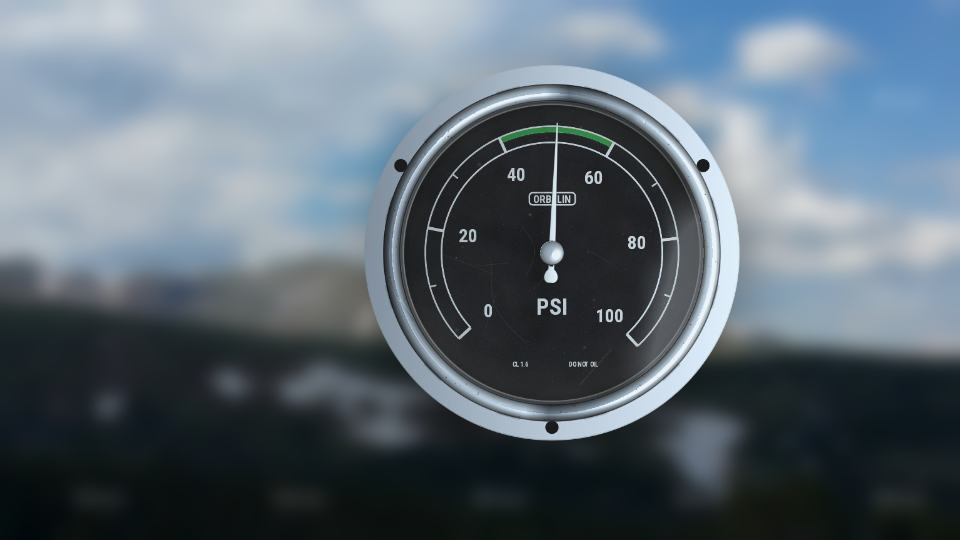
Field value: 50 psi
